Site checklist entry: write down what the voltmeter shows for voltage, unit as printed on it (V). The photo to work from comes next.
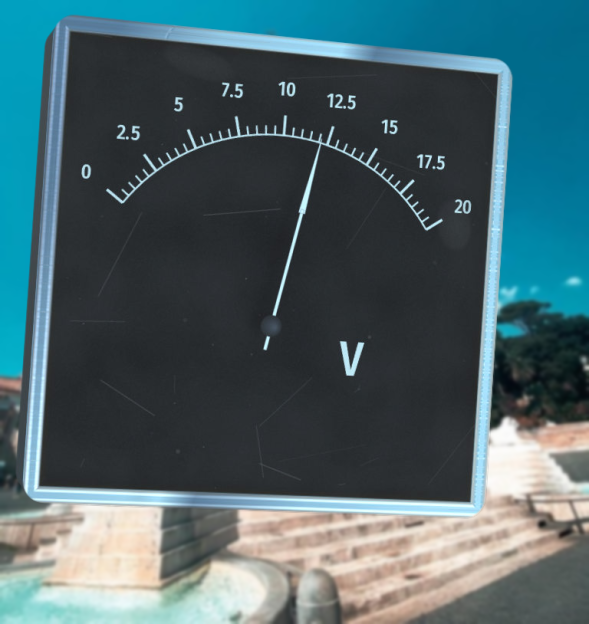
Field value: 12 V
